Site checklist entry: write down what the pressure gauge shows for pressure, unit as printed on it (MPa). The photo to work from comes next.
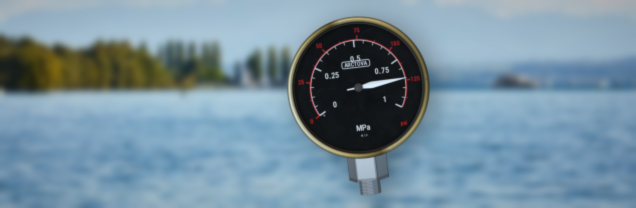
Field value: 0.85 MPa
